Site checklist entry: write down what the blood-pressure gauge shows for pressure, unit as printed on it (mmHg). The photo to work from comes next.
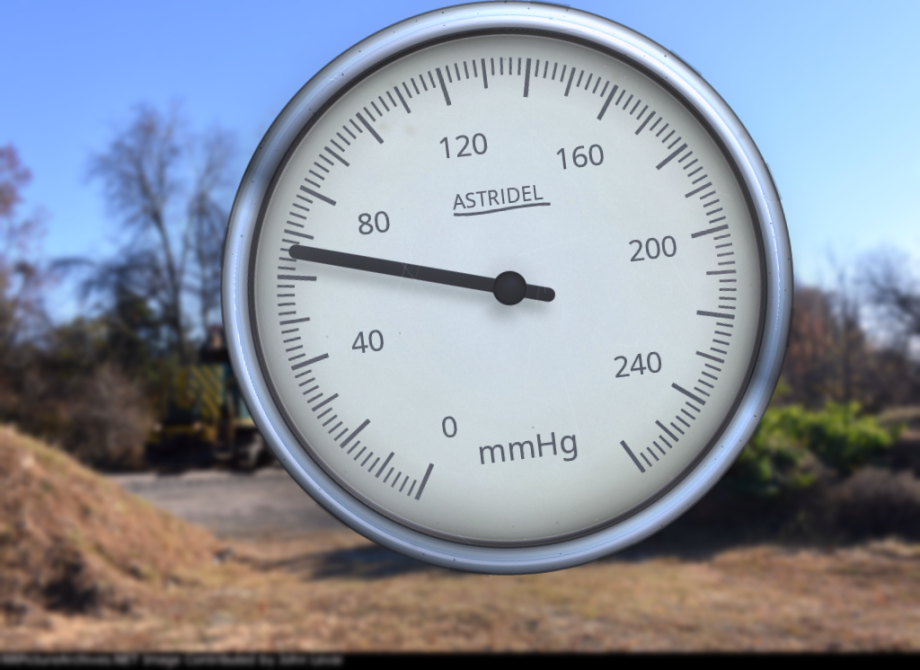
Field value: 66 mmHg
